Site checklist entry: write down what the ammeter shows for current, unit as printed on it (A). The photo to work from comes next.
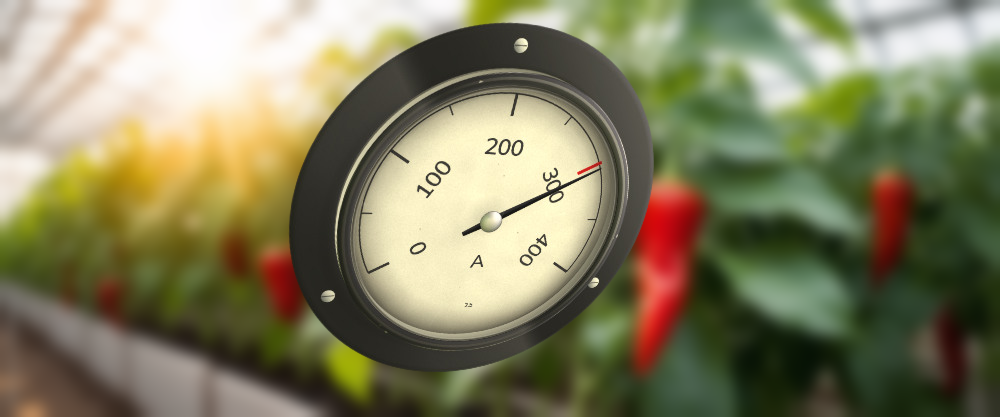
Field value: 300 A
